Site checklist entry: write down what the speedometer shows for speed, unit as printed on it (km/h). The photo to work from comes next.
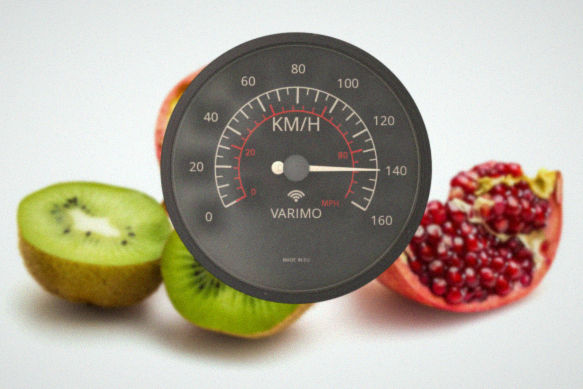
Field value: 140 km/h
